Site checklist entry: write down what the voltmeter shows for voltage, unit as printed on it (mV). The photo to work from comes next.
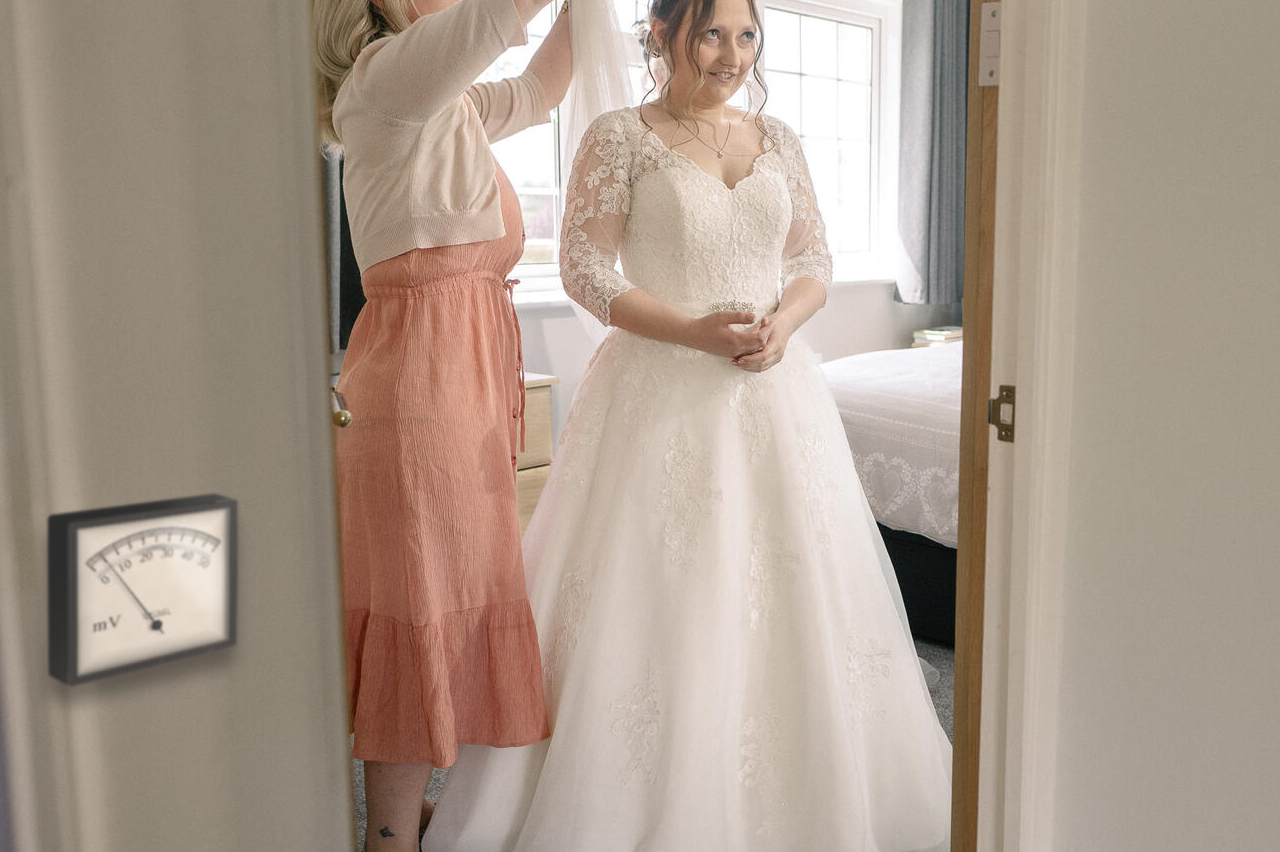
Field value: 5 mV
